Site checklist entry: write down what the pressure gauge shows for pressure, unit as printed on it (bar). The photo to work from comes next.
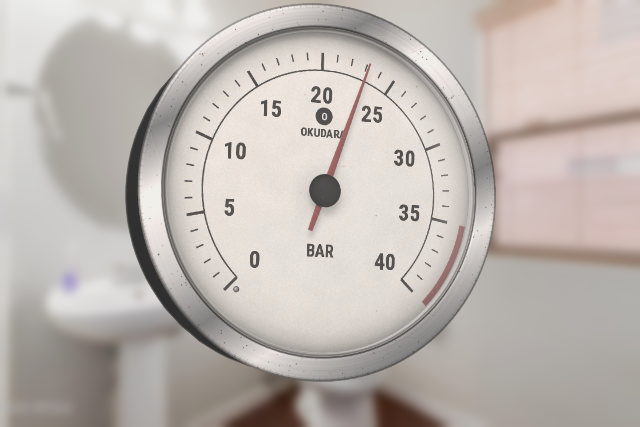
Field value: 23 bar
